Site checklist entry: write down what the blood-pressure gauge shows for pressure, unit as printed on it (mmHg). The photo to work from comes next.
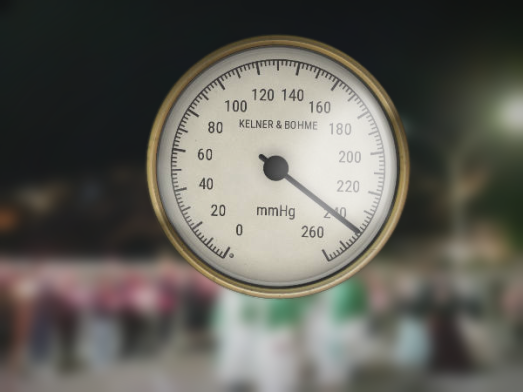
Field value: 240 mmHg
